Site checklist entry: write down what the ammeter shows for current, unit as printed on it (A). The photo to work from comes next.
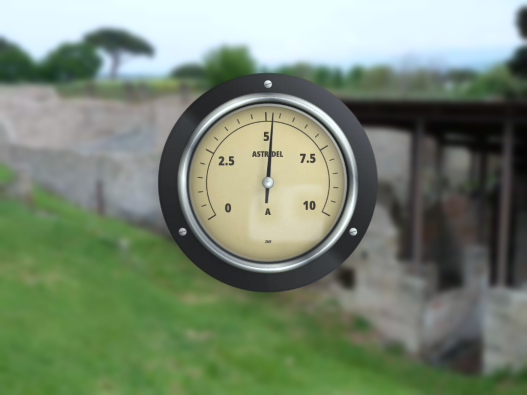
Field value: 5.25 A
